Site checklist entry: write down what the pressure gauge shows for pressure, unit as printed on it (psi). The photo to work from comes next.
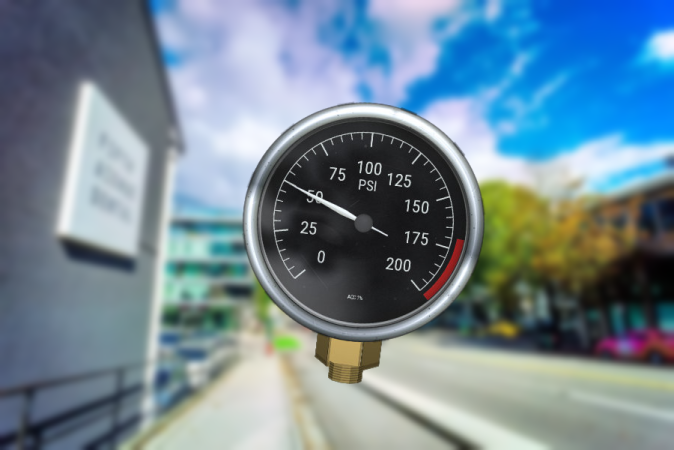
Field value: 50 psi
